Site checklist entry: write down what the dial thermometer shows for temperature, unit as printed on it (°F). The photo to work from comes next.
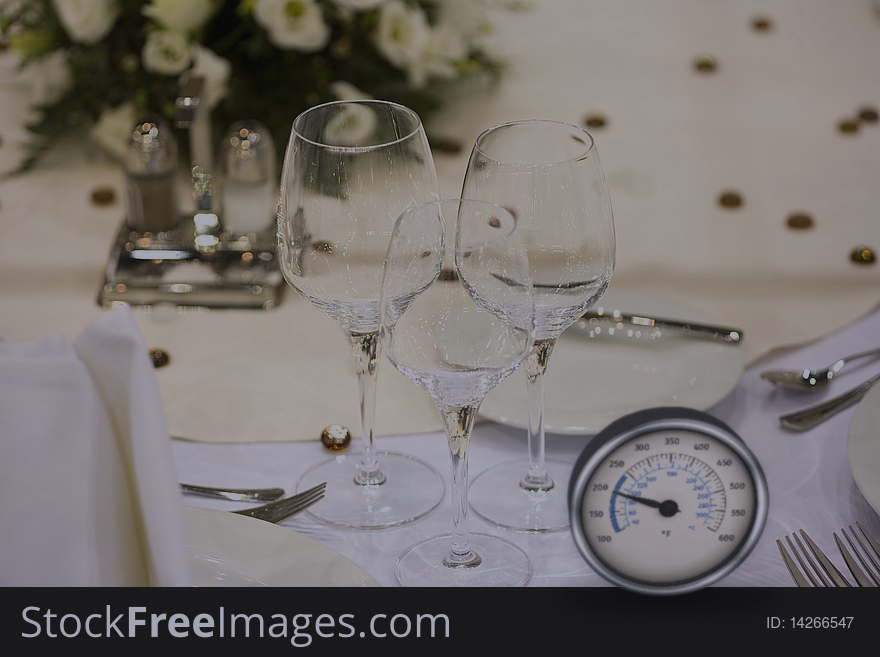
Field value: 200 °F
